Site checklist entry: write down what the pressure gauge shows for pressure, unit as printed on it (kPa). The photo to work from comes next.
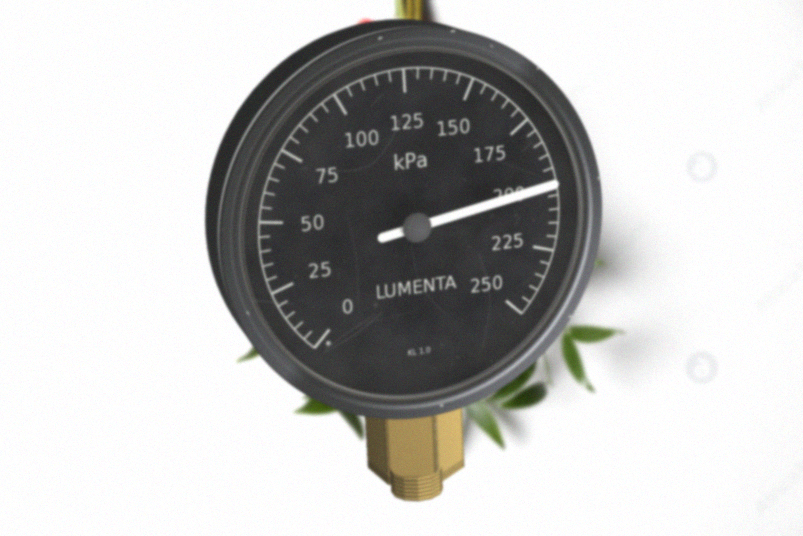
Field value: 200 kPa
